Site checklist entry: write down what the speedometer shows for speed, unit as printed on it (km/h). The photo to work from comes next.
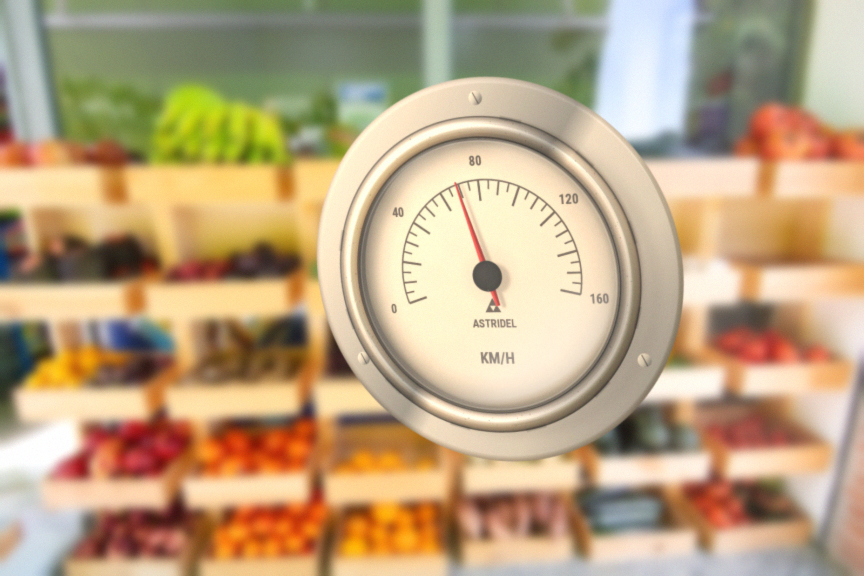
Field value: 70 km/h
